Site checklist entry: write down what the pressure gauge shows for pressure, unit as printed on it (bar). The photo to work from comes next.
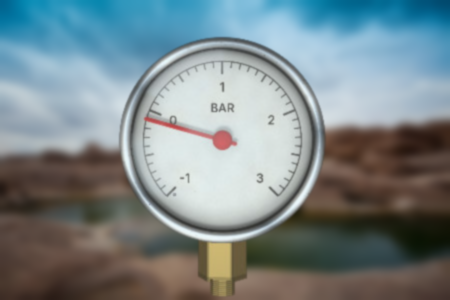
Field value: -0.1 bar
